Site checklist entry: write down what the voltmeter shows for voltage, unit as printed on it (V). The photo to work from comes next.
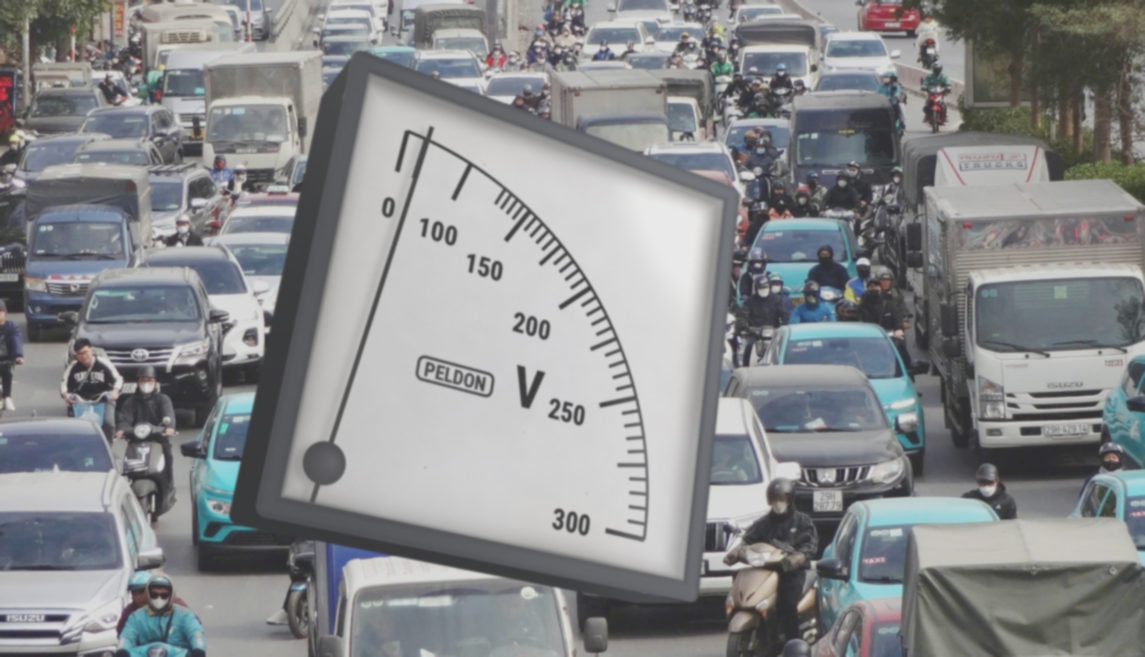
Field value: 50 V
